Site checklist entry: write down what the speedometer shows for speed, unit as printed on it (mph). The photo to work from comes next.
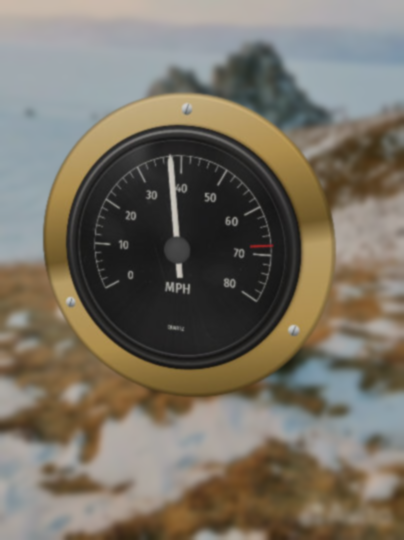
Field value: 38 mph
